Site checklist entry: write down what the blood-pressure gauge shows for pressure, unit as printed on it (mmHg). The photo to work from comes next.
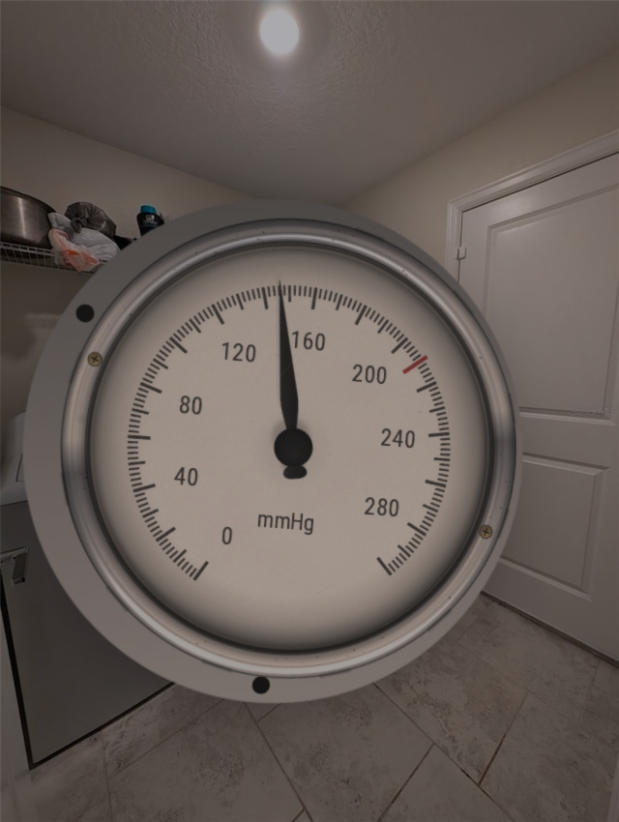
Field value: 146 mmHg
